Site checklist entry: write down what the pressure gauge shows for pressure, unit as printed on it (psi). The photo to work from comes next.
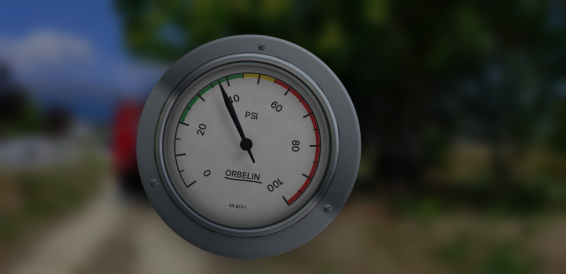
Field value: 37.5 psi
